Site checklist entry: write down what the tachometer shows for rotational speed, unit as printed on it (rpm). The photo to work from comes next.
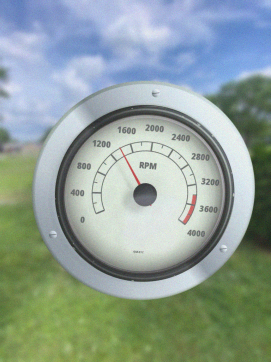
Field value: 1400 rpm
